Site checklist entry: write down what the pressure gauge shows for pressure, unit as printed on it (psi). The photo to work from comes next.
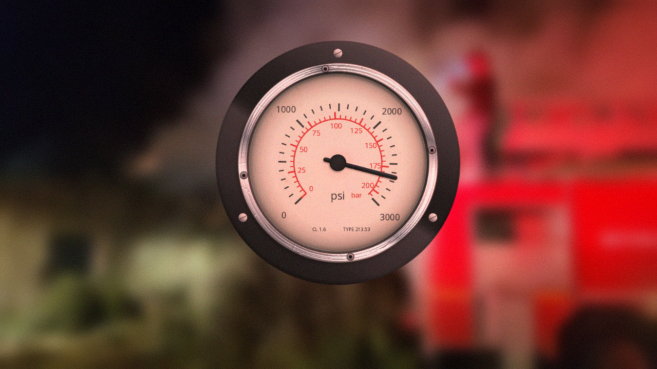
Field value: 2650 psi
